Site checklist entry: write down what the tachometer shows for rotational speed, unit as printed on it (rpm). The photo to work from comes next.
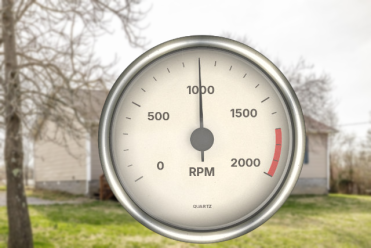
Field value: 1000 rpm
